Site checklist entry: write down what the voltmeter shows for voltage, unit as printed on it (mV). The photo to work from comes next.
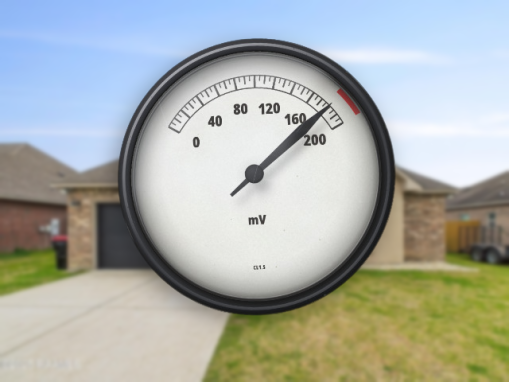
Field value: 180 mV
